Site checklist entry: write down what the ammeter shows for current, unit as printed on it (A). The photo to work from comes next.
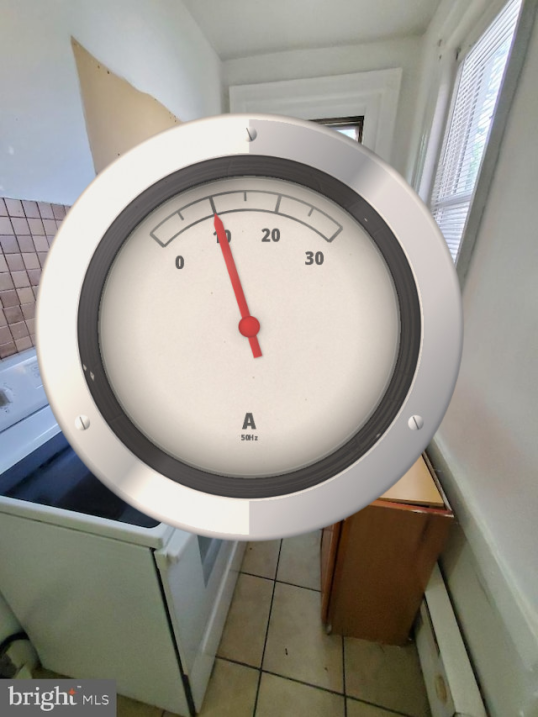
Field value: 10 A
